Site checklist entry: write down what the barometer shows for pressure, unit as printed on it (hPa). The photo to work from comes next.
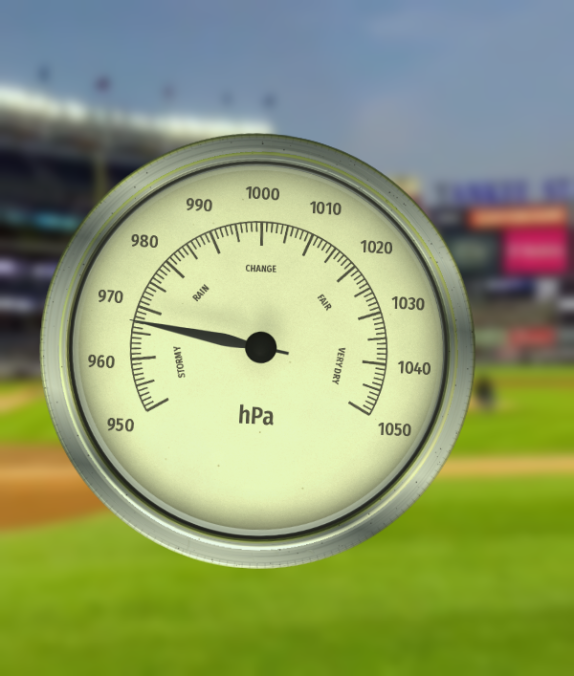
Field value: 967 hPa
